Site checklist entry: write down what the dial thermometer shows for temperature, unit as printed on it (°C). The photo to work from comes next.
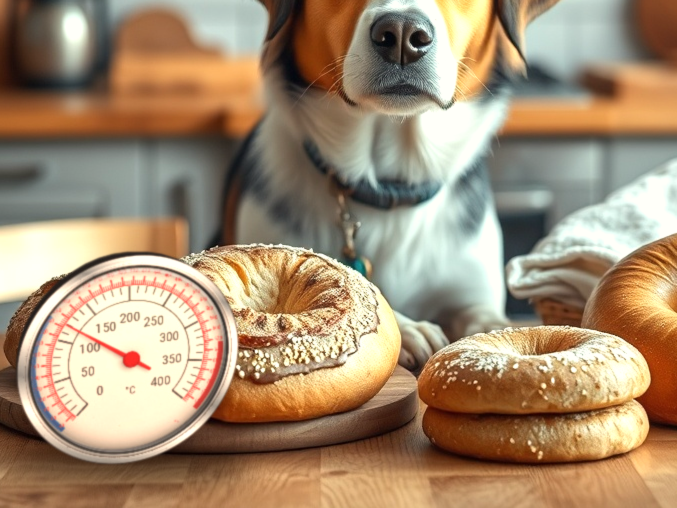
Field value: 120 °C
